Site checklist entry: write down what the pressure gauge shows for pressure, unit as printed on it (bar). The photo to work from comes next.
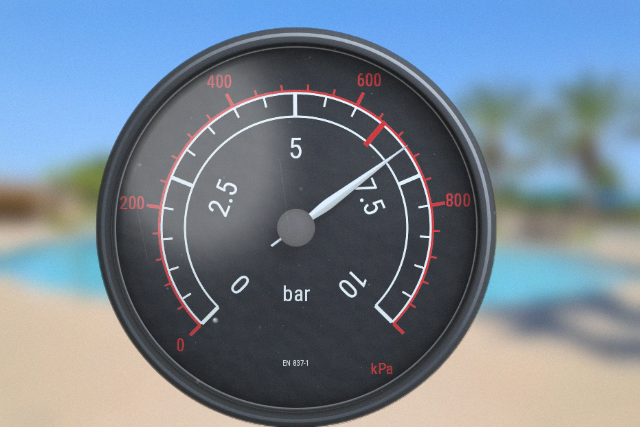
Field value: 7 bar
